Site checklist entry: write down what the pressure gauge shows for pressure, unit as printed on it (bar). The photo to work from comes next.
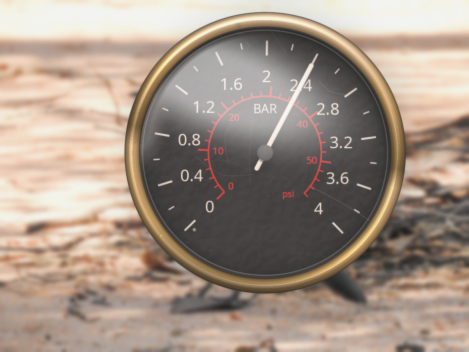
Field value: 2.4 bar
